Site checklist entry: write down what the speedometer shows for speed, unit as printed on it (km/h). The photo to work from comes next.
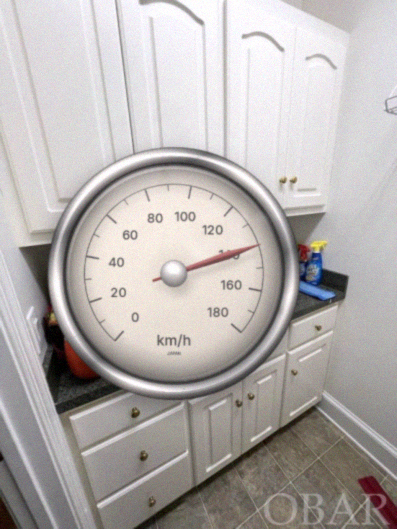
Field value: 140 km/h
